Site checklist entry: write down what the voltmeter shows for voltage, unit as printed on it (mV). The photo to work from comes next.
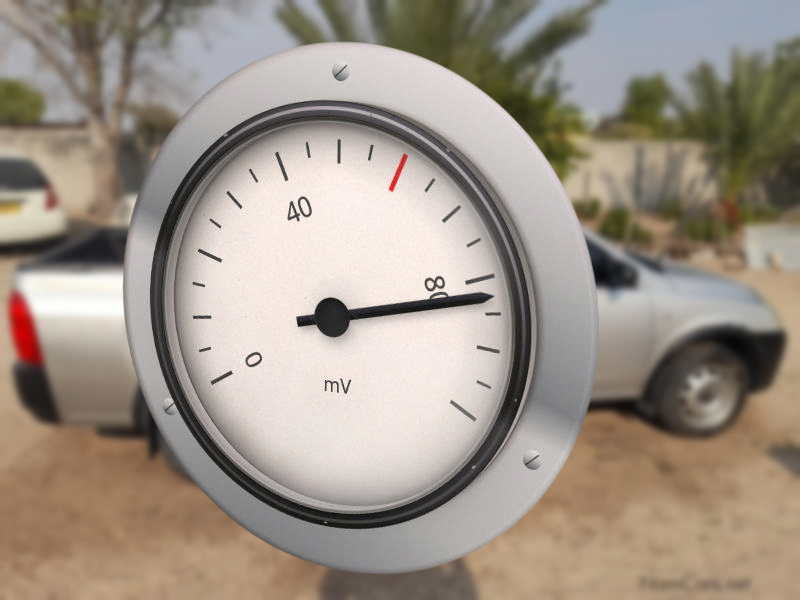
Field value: 82.5 mV
